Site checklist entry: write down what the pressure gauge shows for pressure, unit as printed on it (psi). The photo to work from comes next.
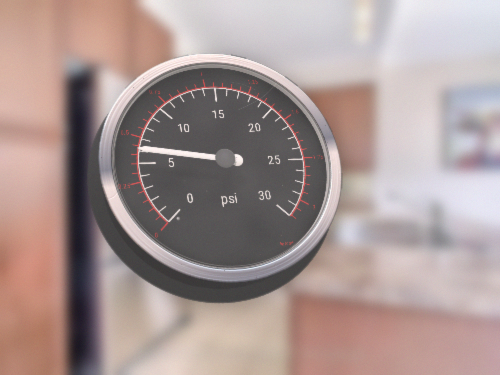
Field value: 6 psi
